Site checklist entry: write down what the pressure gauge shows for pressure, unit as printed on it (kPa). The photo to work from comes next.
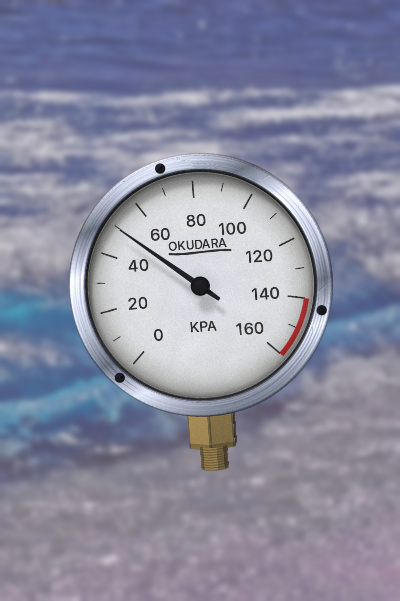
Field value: 50 kPa
